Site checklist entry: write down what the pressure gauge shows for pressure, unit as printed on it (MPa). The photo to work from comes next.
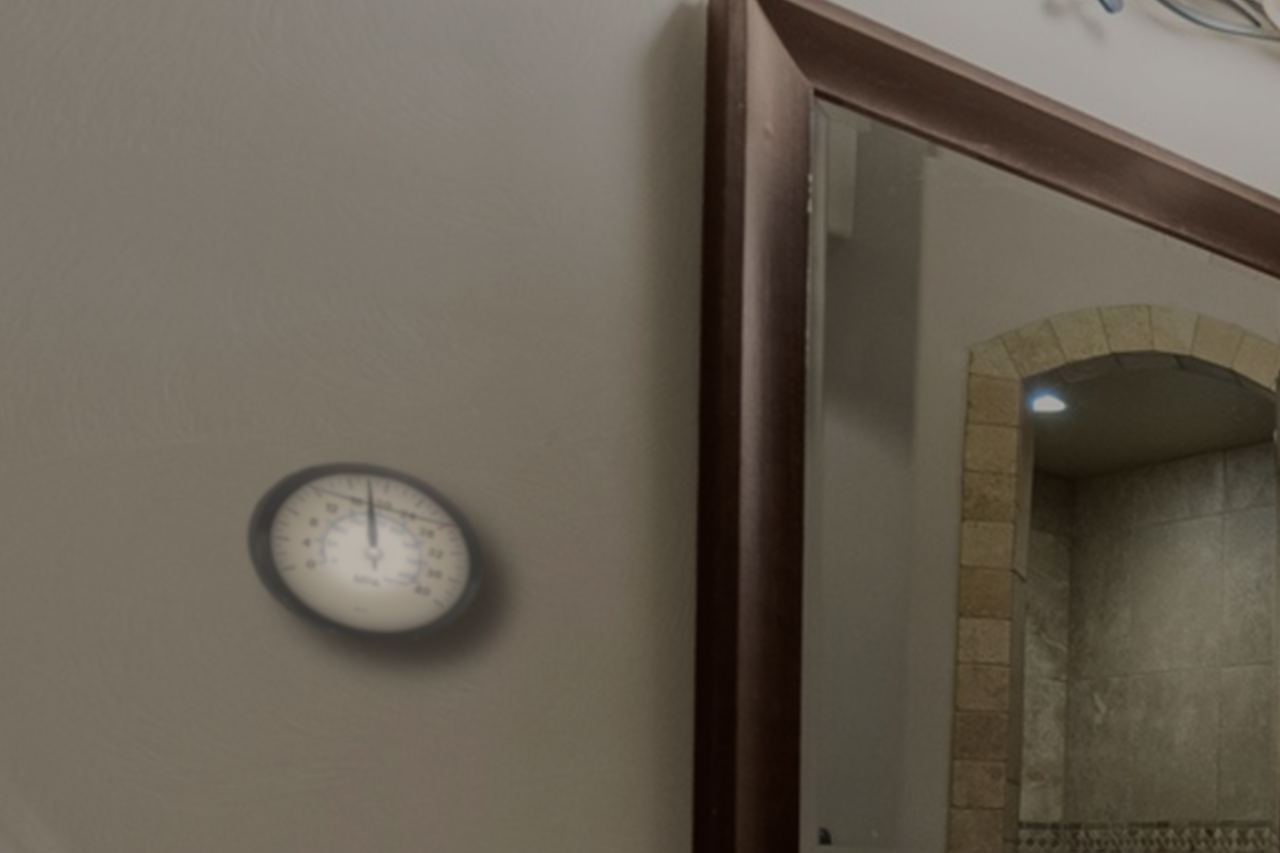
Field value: 18 MPa
